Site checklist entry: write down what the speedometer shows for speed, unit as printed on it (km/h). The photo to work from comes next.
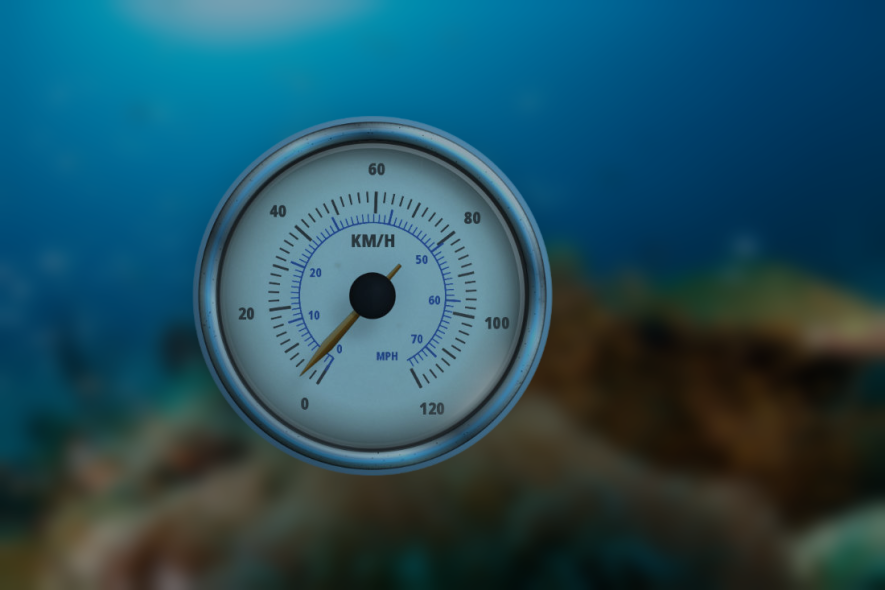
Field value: 4 km/h
